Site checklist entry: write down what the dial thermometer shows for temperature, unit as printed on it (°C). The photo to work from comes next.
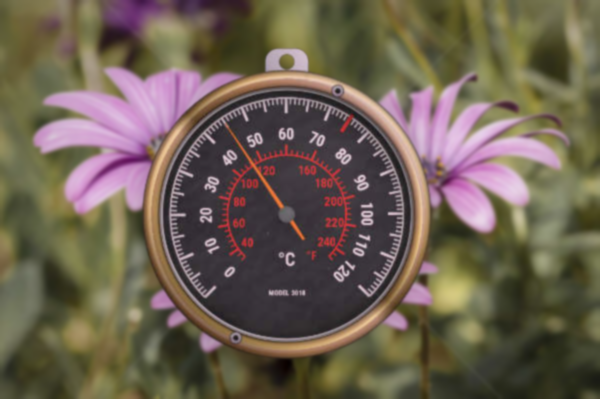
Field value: 45 °C
